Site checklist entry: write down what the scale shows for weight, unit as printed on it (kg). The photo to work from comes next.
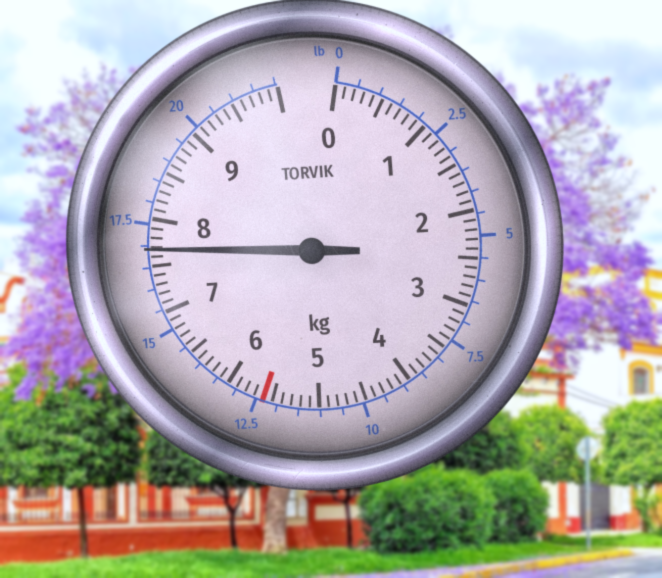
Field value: 7.7 kg
